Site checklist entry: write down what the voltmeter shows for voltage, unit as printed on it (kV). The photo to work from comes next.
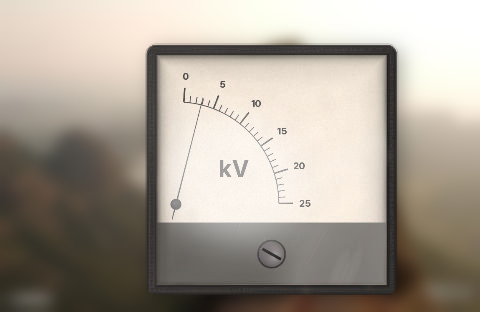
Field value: 3 kV
